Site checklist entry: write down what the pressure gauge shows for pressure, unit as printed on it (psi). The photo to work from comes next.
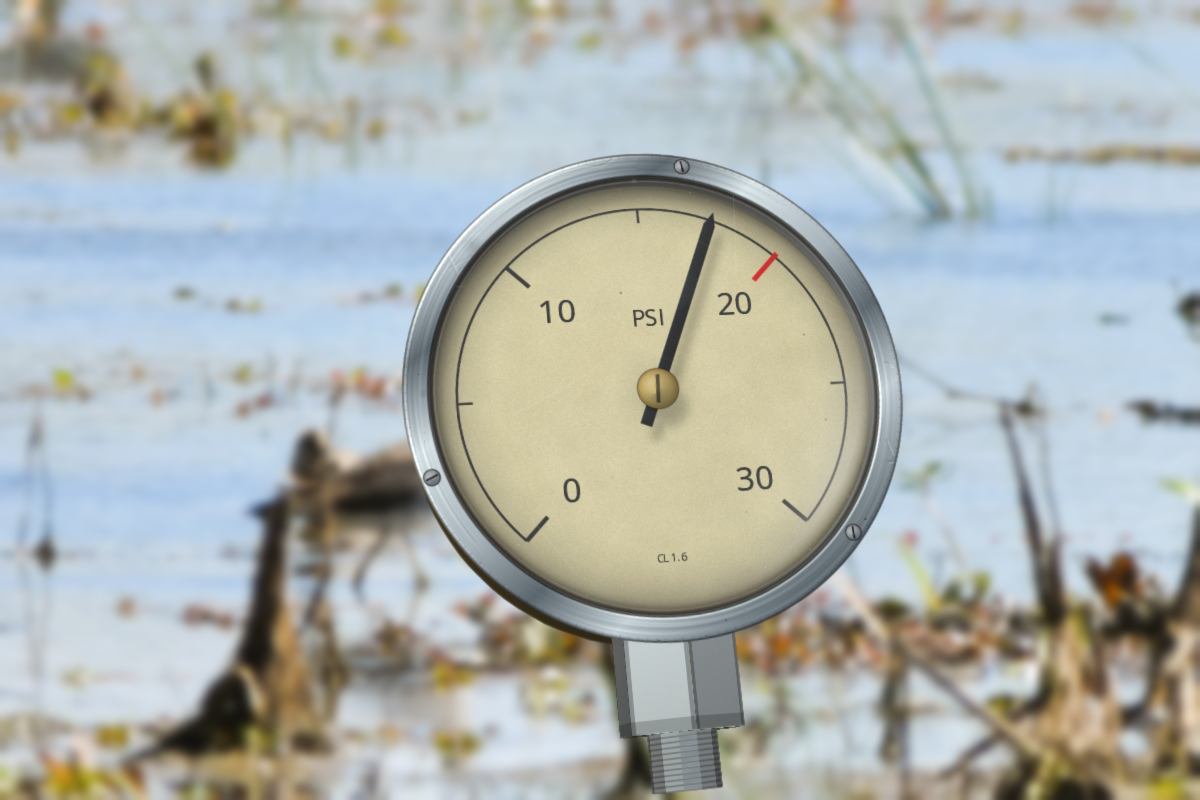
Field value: 17.5 psi
